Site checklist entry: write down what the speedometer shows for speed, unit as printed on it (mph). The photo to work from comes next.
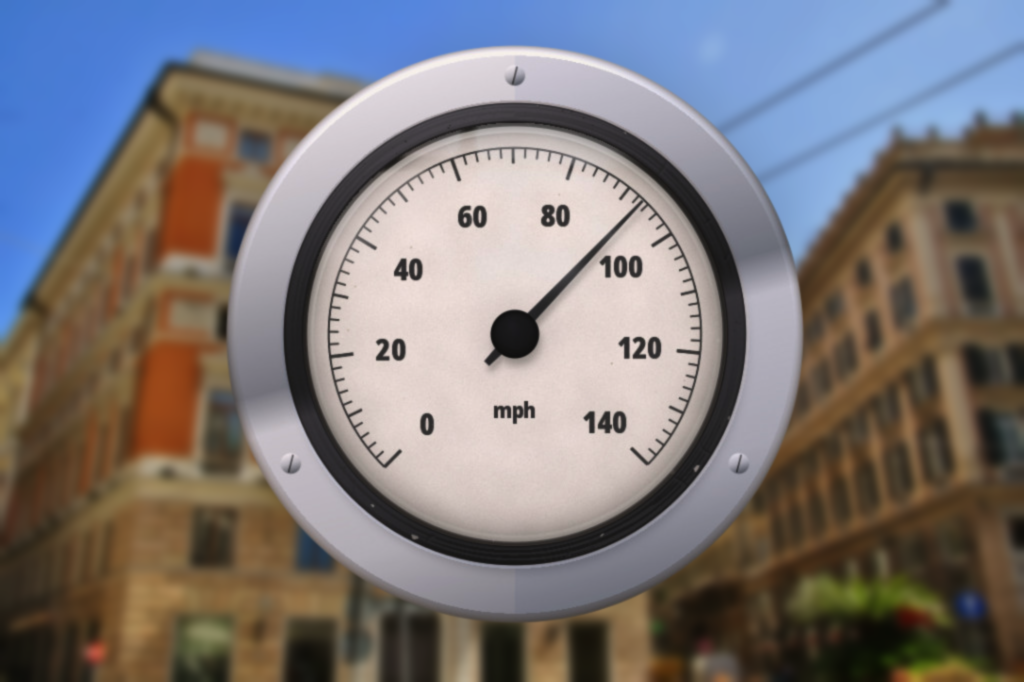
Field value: 93 mph
